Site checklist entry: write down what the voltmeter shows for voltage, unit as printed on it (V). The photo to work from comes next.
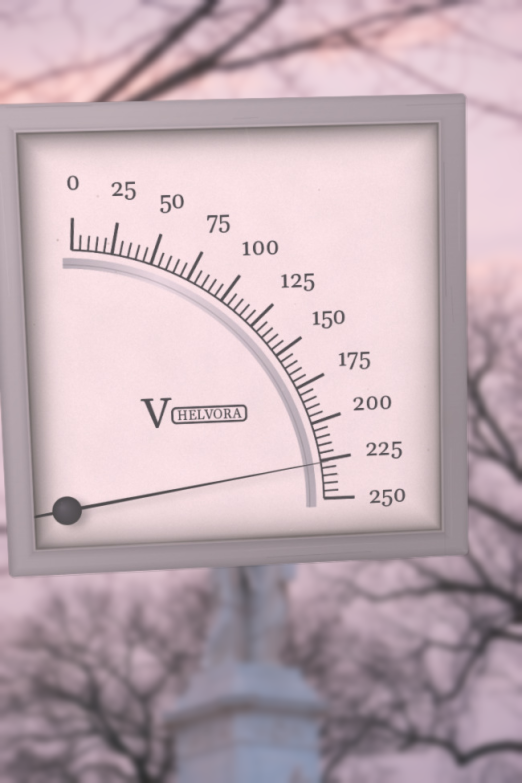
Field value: 225 V
